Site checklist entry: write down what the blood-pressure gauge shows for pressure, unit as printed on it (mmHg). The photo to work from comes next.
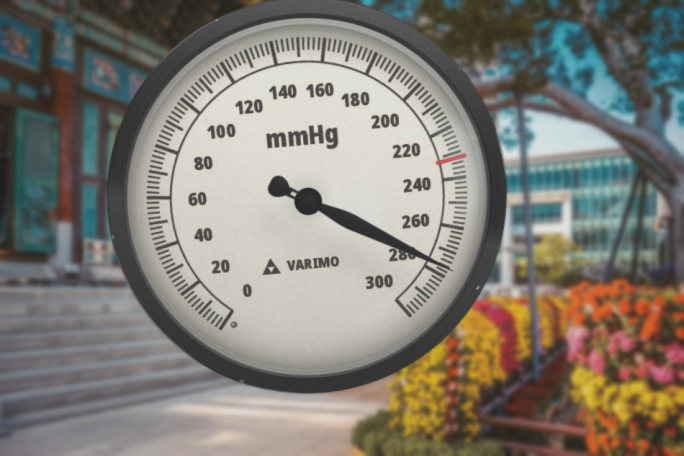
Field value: 276 mmHg
